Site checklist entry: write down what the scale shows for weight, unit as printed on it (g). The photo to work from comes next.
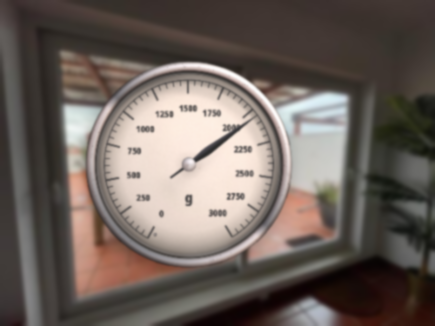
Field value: 2050 g
